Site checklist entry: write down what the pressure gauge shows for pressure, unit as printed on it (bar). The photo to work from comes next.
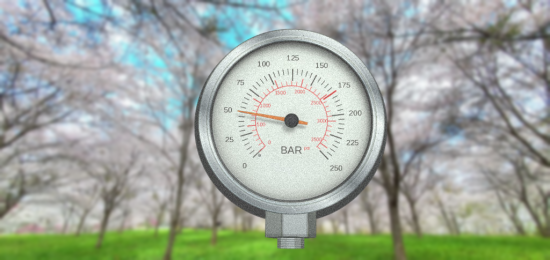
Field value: 50 bar
